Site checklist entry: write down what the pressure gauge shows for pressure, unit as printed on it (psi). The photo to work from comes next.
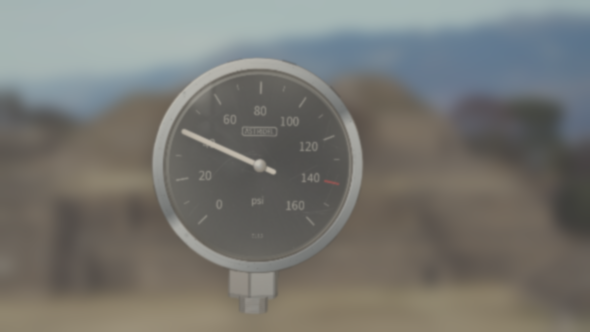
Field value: 40 psi
